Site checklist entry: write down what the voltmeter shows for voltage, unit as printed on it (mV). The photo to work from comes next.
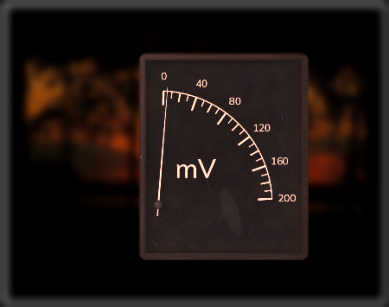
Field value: 5 mV
